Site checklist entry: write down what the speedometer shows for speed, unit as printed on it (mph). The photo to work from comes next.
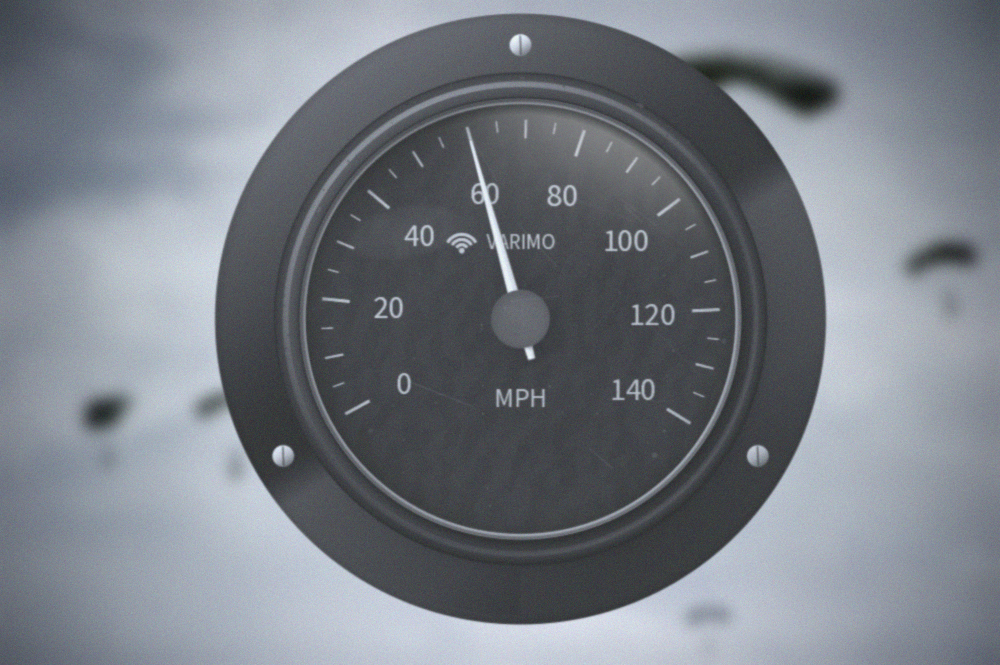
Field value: 60 mph
